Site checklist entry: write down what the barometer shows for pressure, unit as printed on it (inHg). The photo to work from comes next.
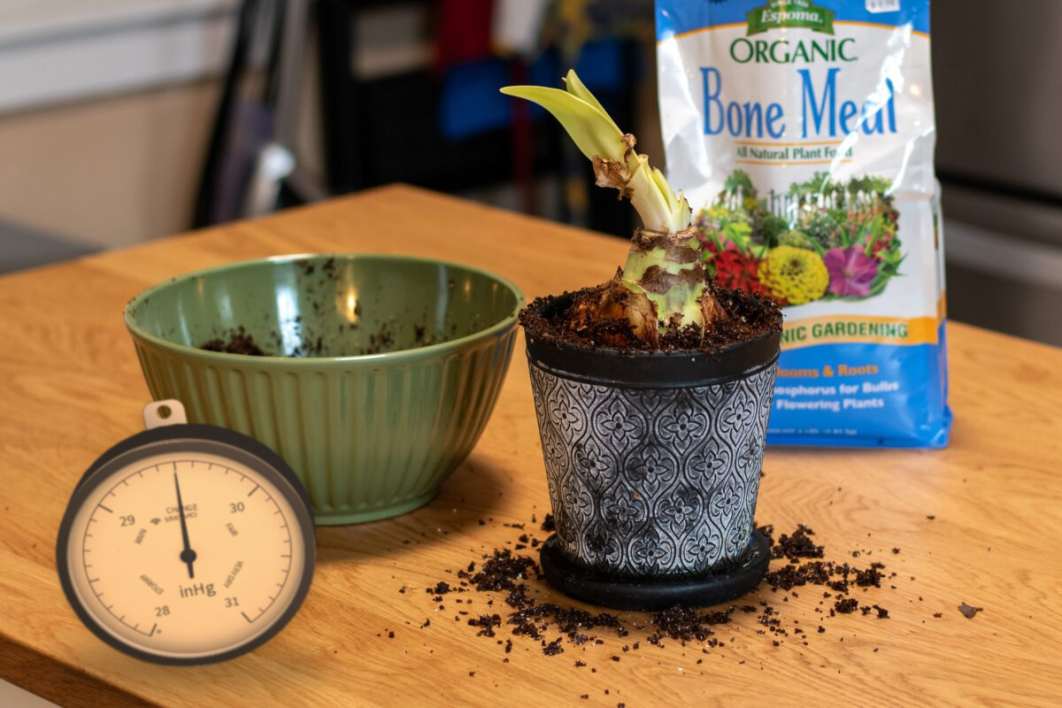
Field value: 29.5 inHg
